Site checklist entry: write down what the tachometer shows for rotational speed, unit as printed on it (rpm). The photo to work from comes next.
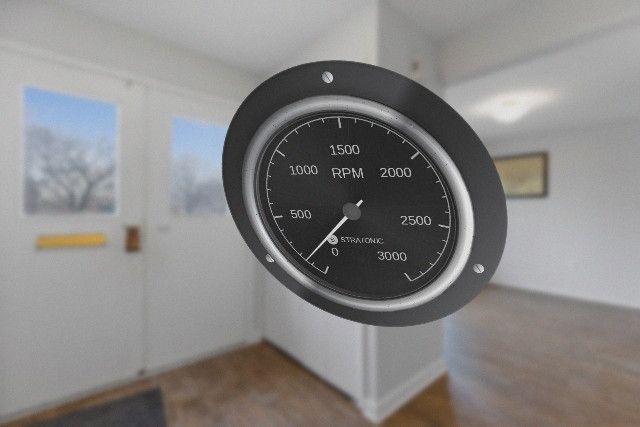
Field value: 150 rpm
